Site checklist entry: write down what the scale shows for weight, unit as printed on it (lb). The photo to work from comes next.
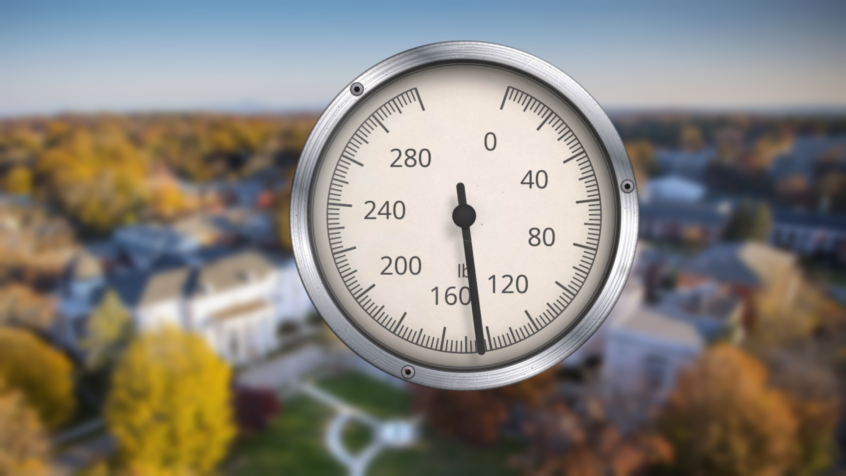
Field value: 144 lb
